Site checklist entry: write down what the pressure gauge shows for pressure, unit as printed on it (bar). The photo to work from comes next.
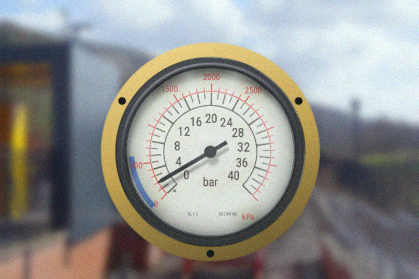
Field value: 2 bar
